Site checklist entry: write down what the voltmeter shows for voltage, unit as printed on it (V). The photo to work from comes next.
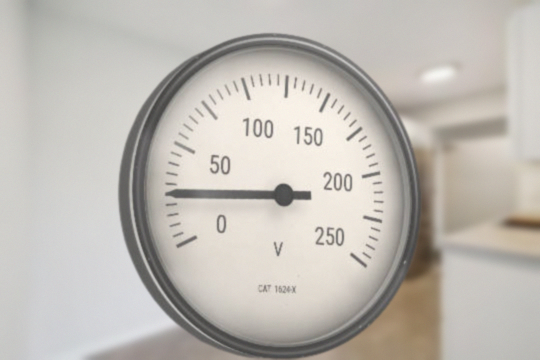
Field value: 25 V
